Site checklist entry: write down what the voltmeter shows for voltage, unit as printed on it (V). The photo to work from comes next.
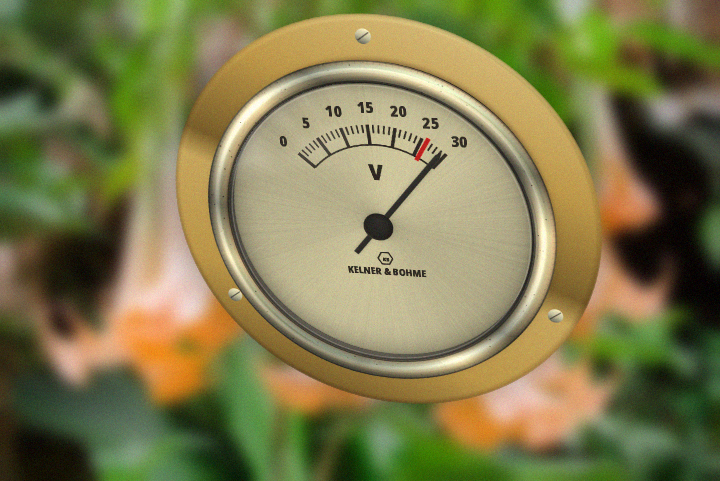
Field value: 29 V
